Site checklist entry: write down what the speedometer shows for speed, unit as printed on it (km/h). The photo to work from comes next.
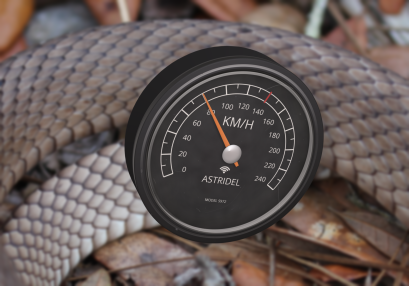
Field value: 80 km/h
